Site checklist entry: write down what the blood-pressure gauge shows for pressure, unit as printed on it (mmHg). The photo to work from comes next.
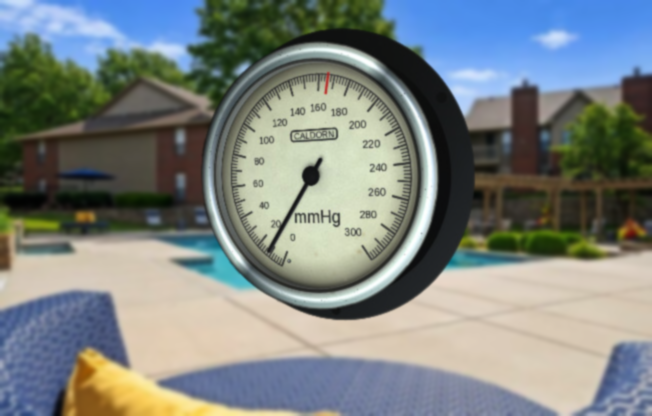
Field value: 10 mmHg
